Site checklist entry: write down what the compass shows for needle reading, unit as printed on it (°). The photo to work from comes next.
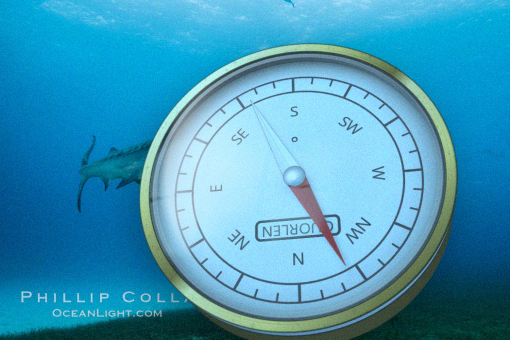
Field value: 335 °
